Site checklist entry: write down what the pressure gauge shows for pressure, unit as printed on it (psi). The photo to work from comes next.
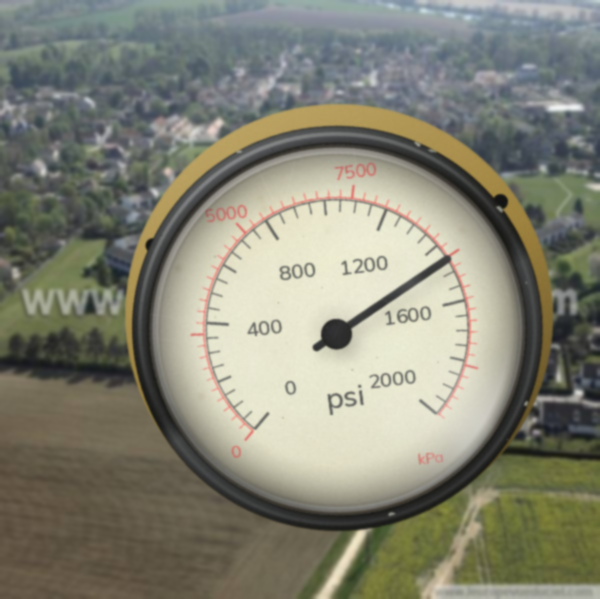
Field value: 1450 psi
